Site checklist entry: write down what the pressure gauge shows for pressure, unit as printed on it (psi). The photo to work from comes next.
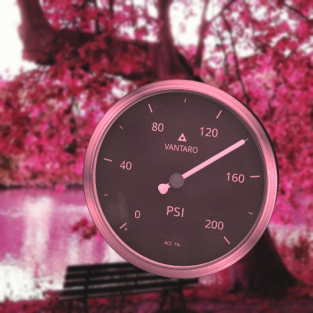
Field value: 140 psi
